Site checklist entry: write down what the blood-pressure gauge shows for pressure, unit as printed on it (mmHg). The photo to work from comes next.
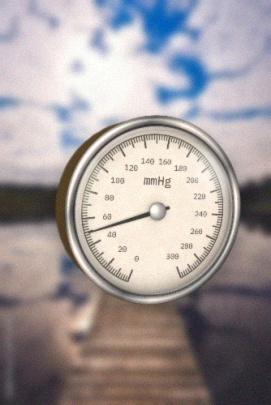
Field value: 50 mmHg
